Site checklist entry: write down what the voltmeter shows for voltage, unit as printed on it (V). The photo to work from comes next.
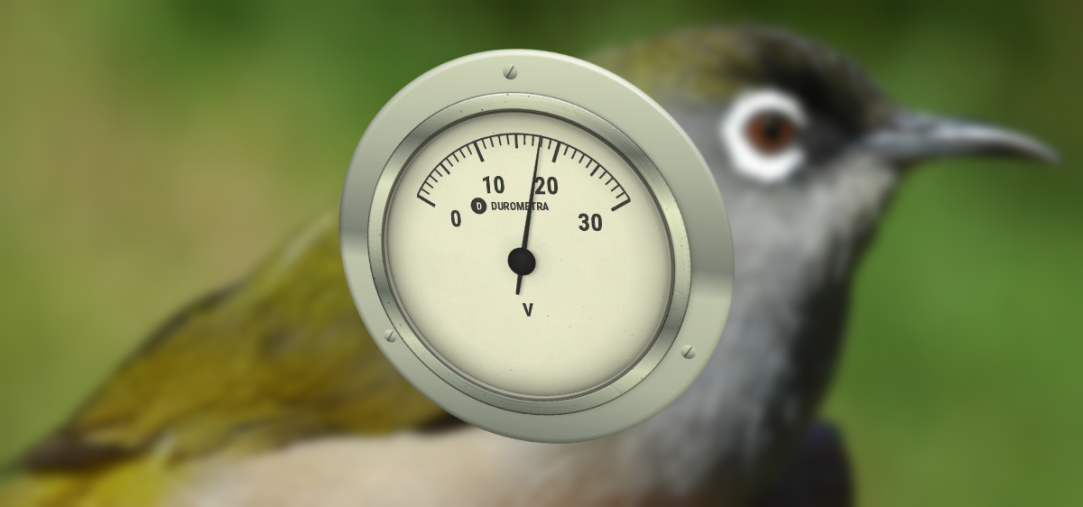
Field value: 18 V
